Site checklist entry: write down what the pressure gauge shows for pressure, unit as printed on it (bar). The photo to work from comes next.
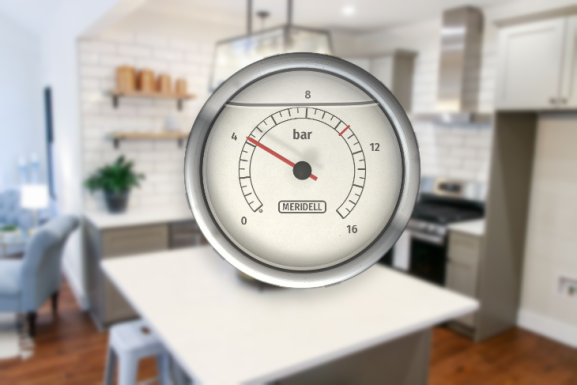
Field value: 4.25 bar
